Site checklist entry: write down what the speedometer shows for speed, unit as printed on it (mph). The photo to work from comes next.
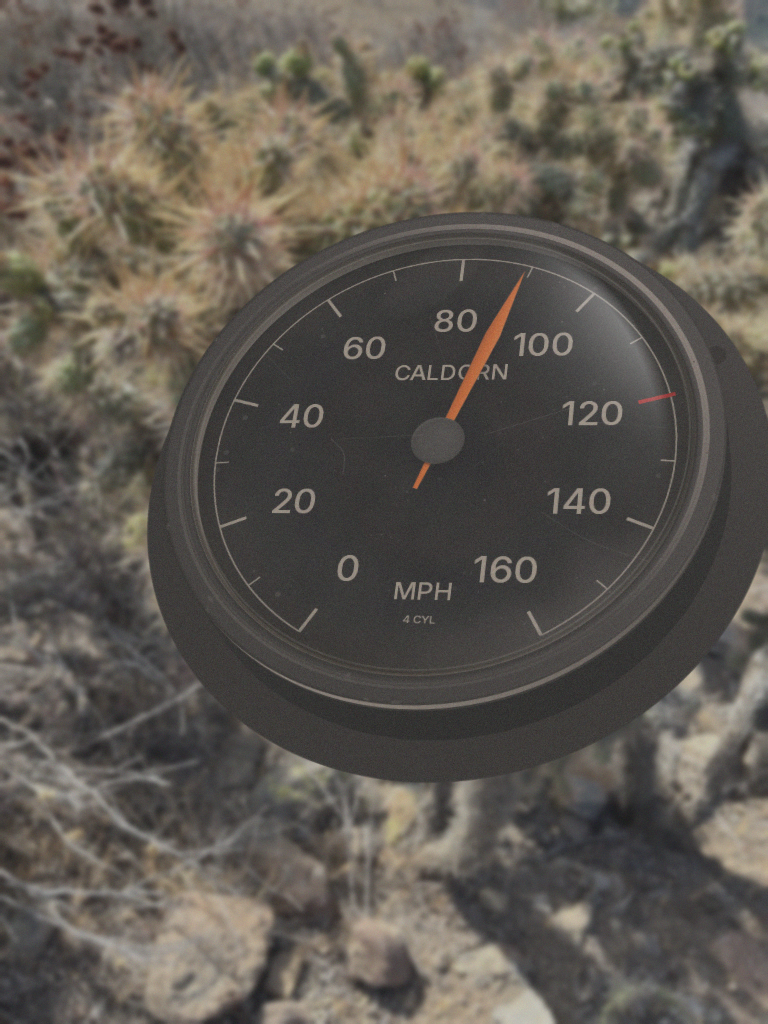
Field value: 90 mph
